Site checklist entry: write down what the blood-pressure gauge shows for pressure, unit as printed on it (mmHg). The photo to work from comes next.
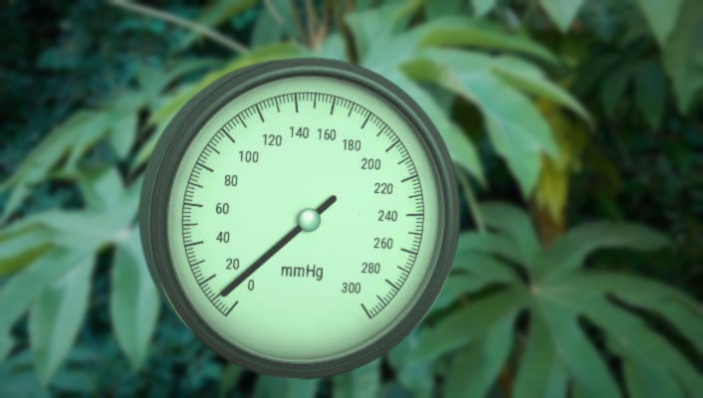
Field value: 10 mmHg
